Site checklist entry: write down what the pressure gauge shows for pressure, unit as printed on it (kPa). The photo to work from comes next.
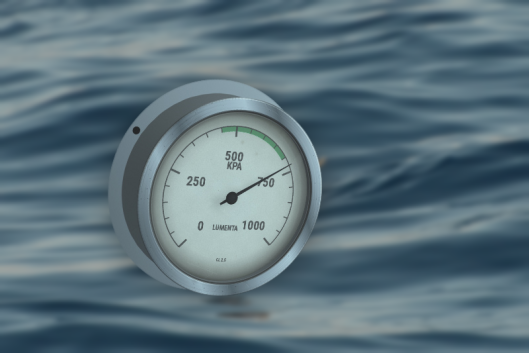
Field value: 725 kPa
